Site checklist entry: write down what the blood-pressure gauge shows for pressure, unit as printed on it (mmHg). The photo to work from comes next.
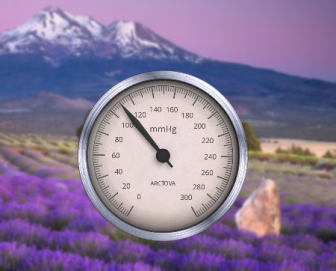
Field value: 110 mmHg
